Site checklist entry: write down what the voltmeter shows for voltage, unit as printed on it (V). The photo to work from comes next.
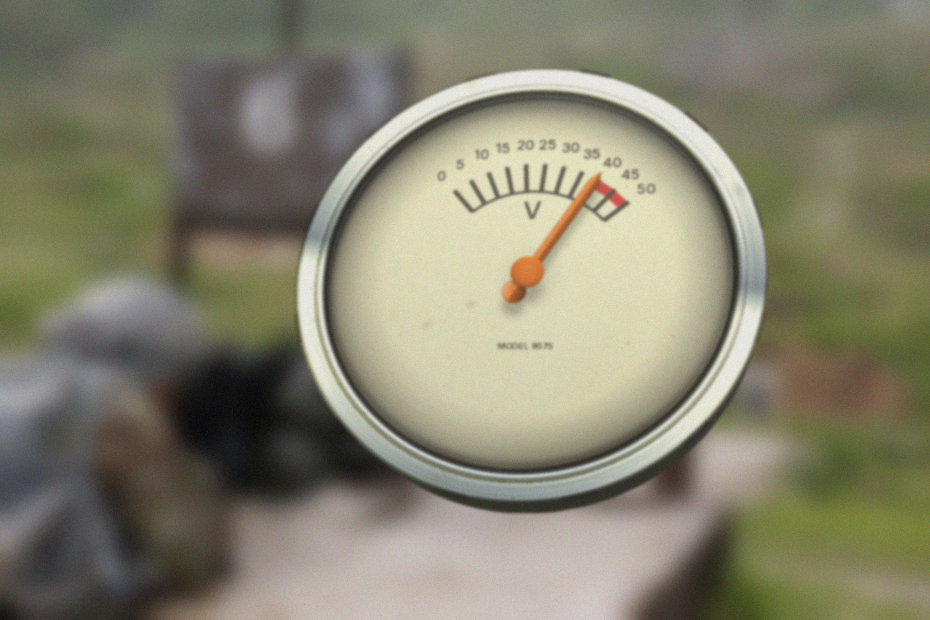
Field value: 40 V
